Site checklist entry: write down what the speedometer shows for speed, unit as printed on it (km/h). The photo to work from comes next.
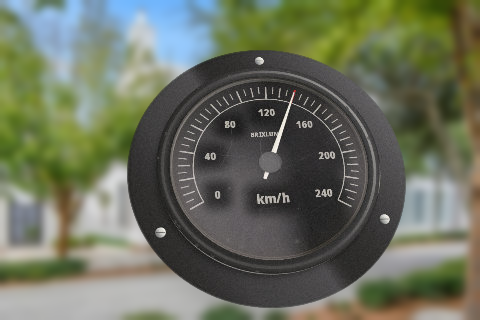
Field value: 140 km/h
